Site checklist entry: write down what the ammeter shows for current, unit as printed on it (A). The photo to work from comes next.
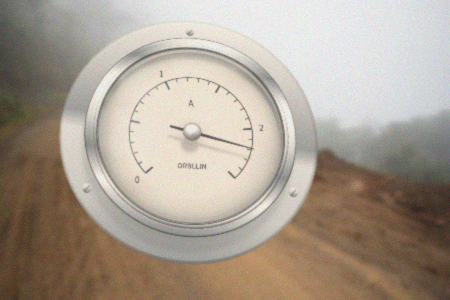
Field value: 2.2 A
